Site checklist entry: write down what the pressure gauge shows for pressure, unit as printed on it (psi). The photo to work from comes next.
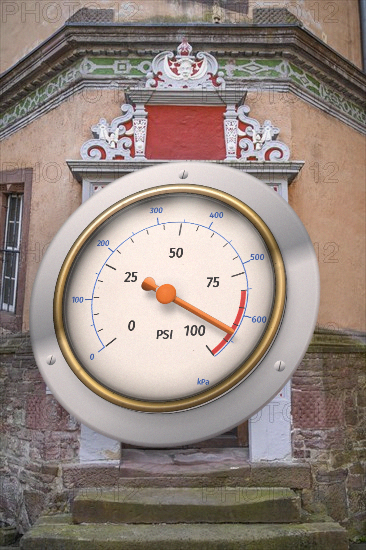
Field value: 92.5 psi
